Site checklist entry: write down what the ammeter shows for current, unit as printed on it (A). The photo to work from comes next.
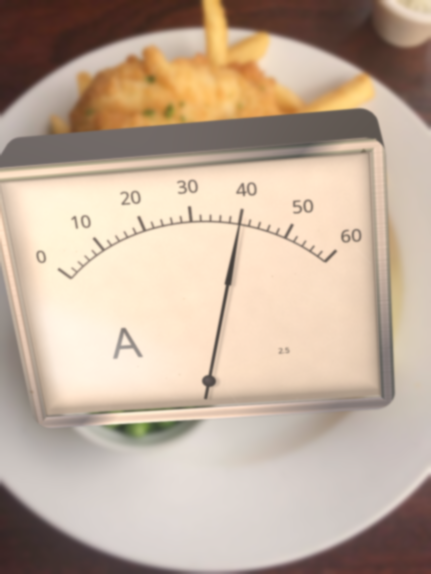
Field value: 40 A
